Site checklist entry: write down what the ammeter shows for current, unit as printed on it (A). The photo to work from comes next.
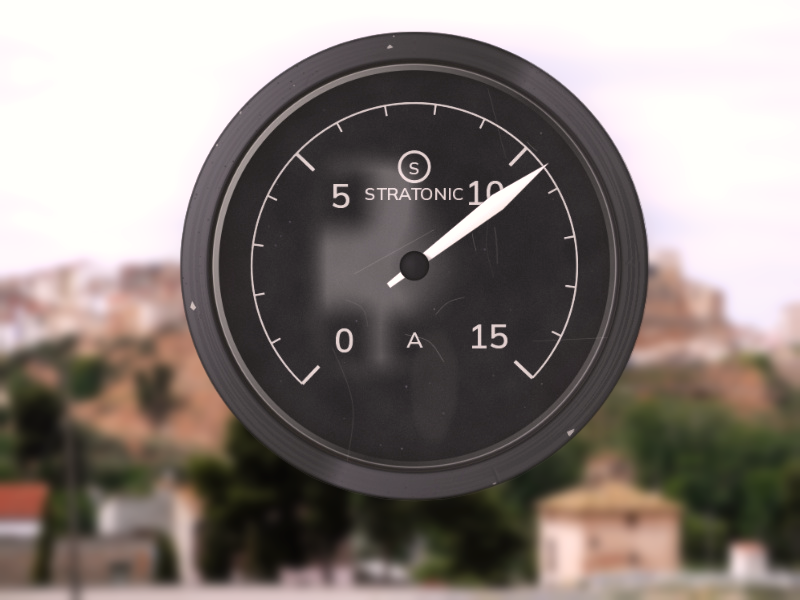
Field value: 10.5 A
